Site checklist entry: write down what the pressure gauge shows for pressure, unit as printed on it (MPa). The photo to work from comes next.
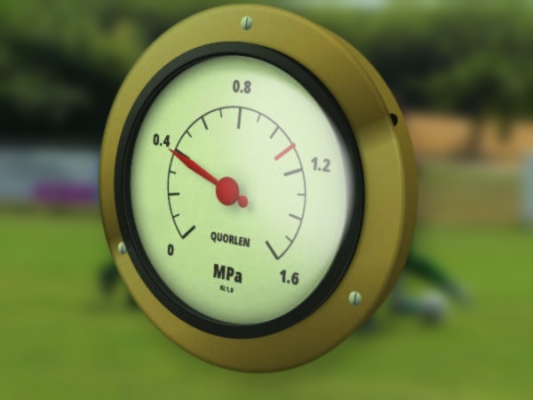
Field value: 0.4 MPa
